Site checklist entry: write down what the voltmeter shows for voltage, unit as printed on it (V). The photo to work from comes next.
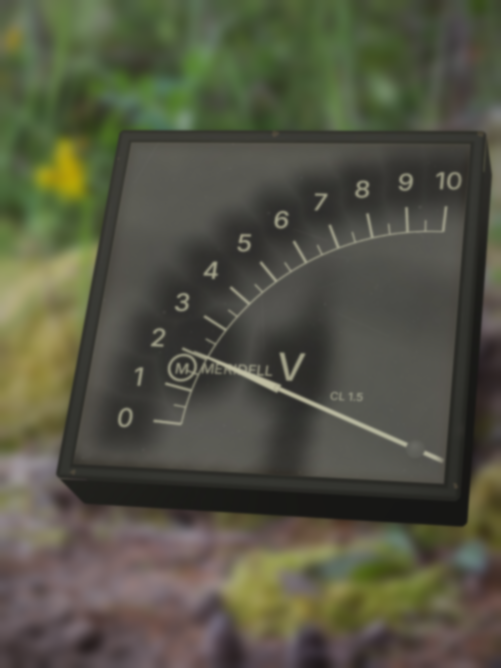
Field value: 2 V
